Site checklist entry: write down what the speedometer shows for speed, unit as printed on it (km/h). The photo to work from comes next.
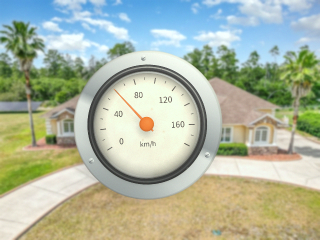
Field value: 60 km/h
